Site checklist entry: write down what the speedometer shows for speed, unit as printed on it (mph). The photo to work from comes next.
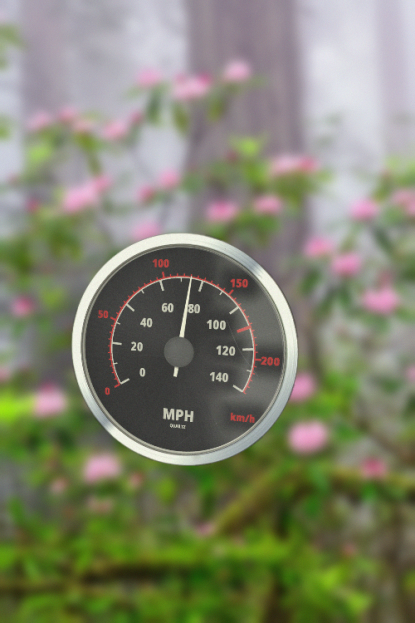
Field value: 75 mph
